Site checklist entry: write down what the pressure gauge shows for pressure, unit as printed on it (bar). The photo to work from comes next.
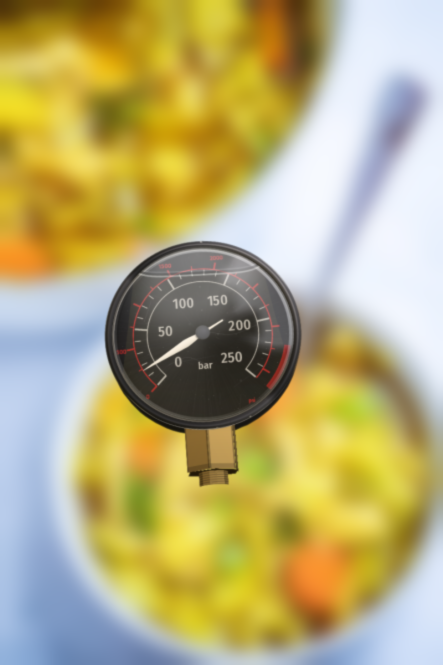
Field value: 15 bar
